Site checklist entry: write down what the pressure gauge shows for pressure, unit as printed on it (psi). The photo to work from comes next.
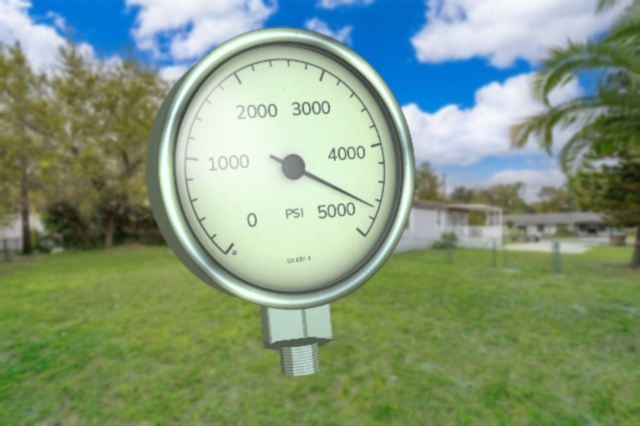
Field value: 4700 psi
